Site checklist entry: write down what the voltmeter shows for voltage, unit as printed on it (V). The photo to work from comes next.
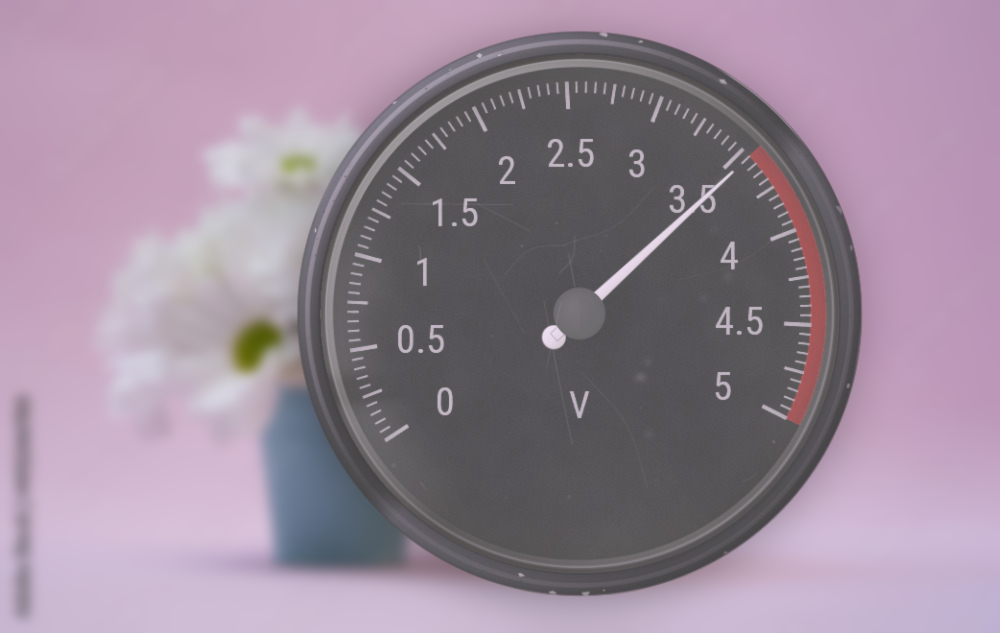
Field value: 3.55 V
